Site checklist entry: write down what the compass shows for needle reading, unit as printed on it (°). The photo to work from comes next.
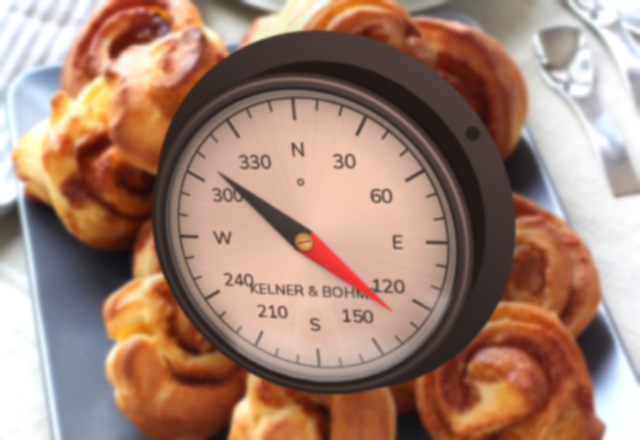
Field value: 130 °
